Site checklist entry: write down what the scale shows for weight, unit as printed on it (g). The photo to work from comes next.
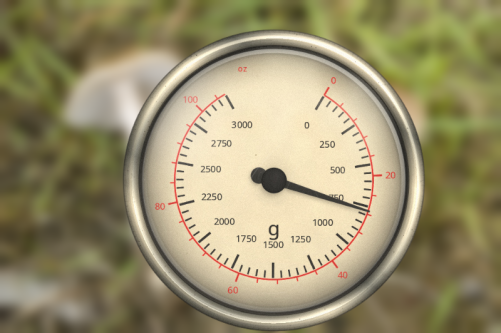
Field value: 775 g
